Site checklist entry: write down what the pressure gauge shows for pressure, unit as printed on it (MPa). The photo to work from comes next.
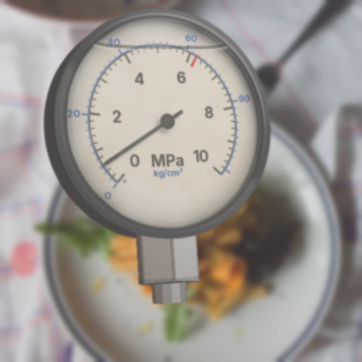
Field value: 0.6 MPa
